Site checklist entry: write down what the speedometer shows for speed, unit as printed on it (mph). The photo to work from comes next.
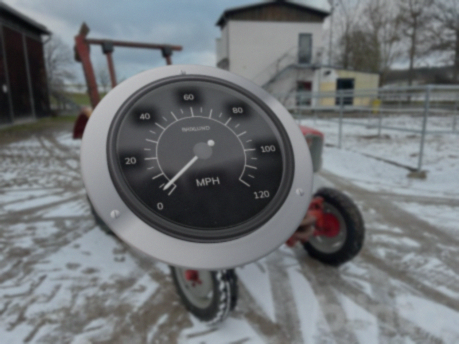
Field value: 2.5 mph
